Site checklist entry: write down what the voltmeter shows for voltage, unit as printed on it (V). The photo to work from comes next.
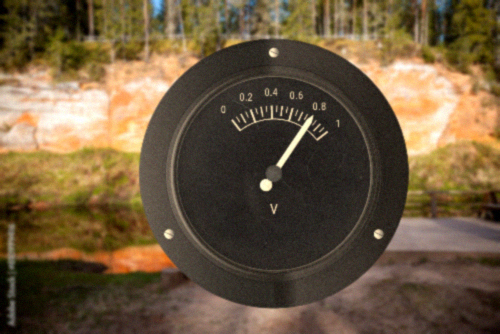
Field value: 0.8 V
